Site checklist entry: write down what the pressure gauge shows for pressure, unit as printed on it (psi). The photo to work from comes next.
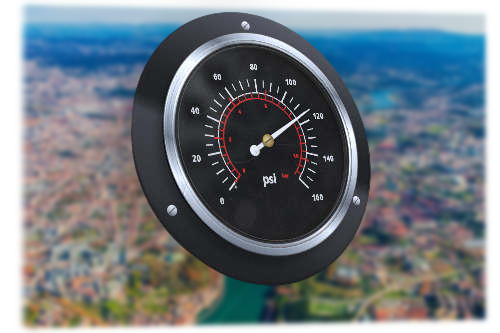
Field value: 115 psi
